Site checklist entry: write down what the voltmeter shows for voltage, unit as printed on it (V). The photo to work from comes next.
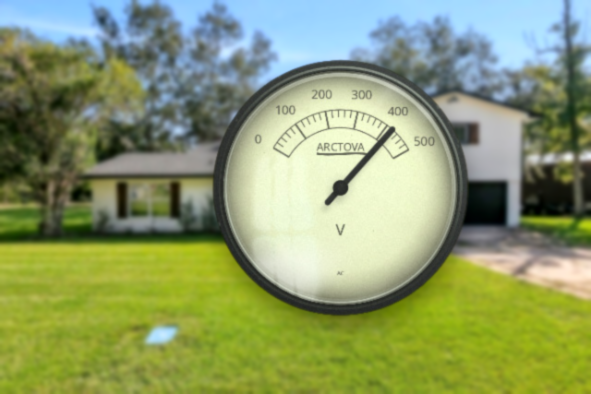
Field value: 420 V
